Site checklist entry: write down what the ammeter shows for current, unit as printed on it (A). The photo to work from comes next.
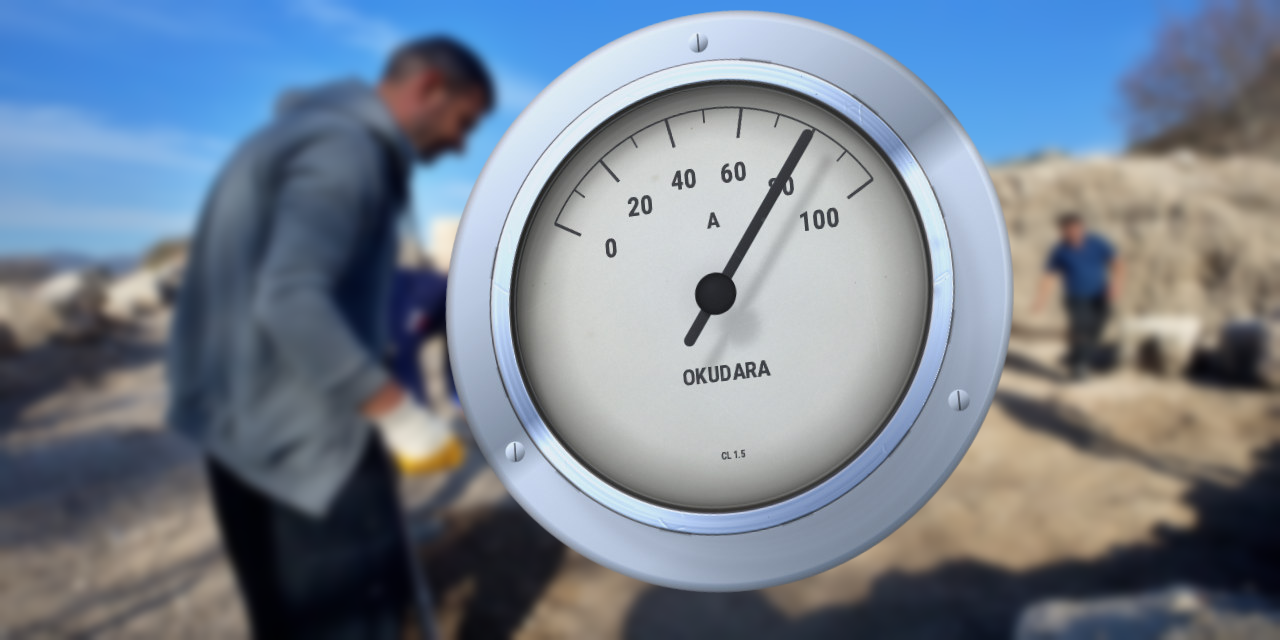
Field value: 80 A
